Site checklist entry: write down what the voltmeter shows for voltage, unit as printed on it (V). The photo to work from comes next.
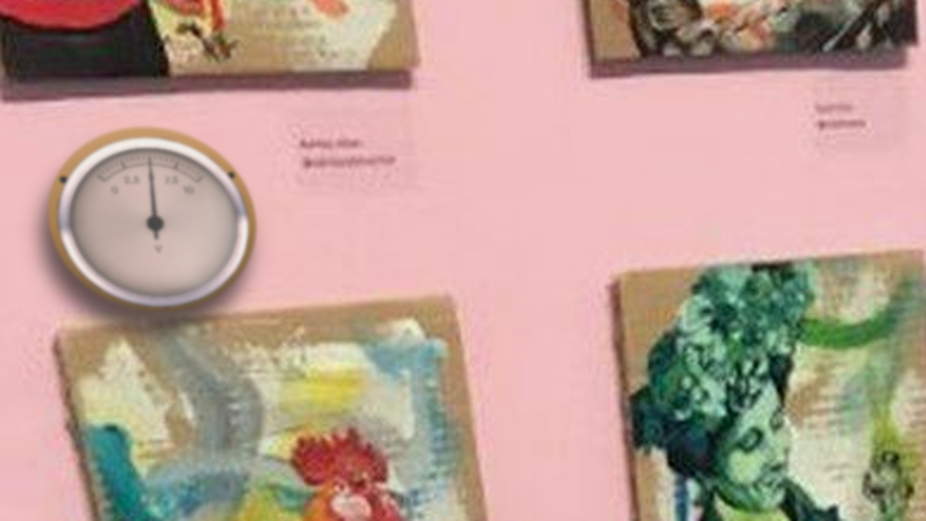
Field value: 5 V
